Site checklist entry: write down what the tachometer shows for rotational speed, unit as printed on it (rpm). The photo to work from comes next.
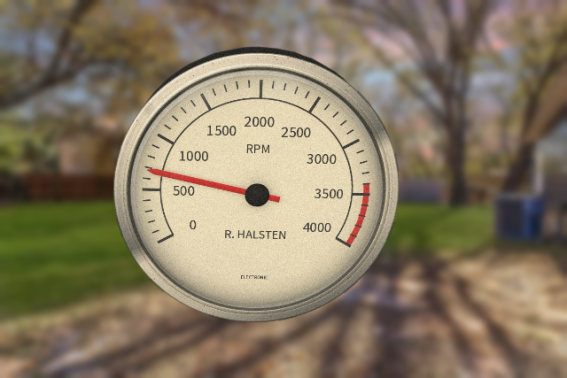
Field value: 700 rpm
